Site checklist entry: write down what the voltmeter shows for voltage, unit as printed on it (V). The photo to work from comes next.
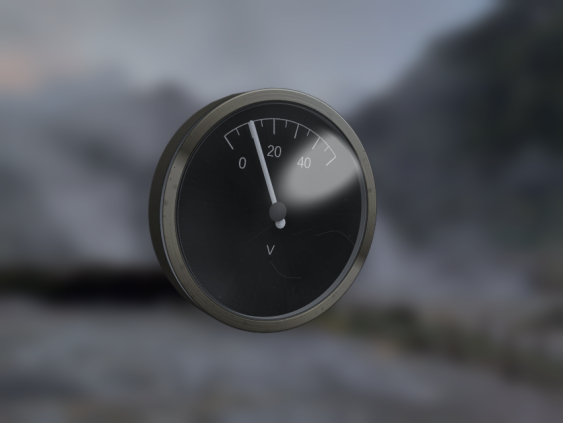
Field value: 10 V
